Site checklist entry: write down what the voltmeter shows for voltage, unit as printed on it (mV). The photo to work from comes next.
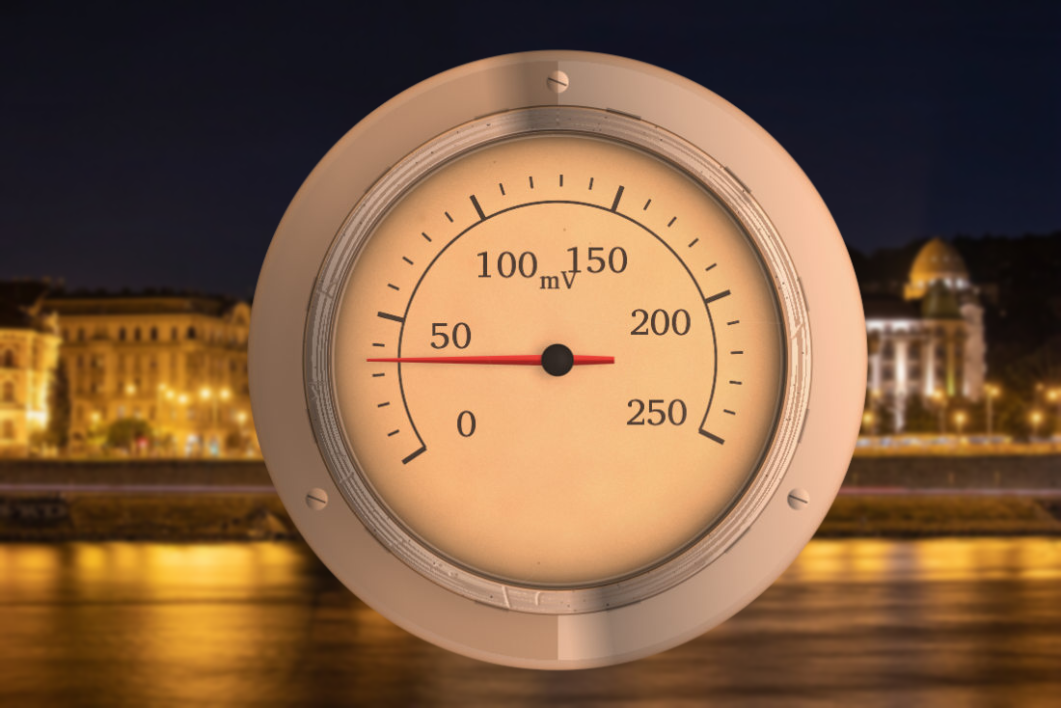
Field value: 35 mV
